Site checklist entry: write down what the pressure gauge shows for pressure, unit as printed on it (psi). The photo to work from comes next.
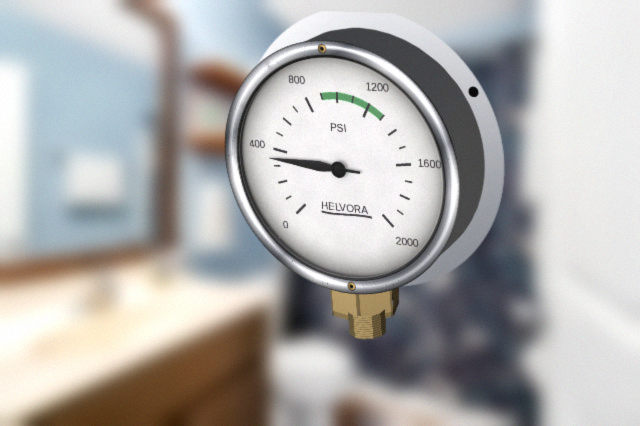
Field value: 350 psi
